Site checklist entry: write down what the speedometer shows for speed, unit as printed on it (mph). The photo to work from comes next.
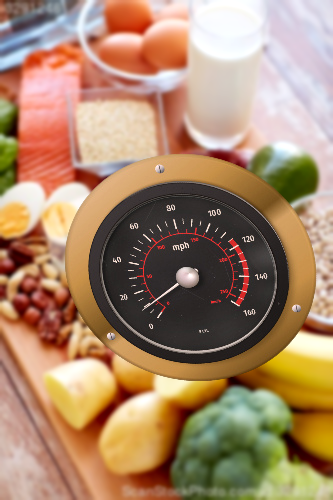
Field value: 10 mph
